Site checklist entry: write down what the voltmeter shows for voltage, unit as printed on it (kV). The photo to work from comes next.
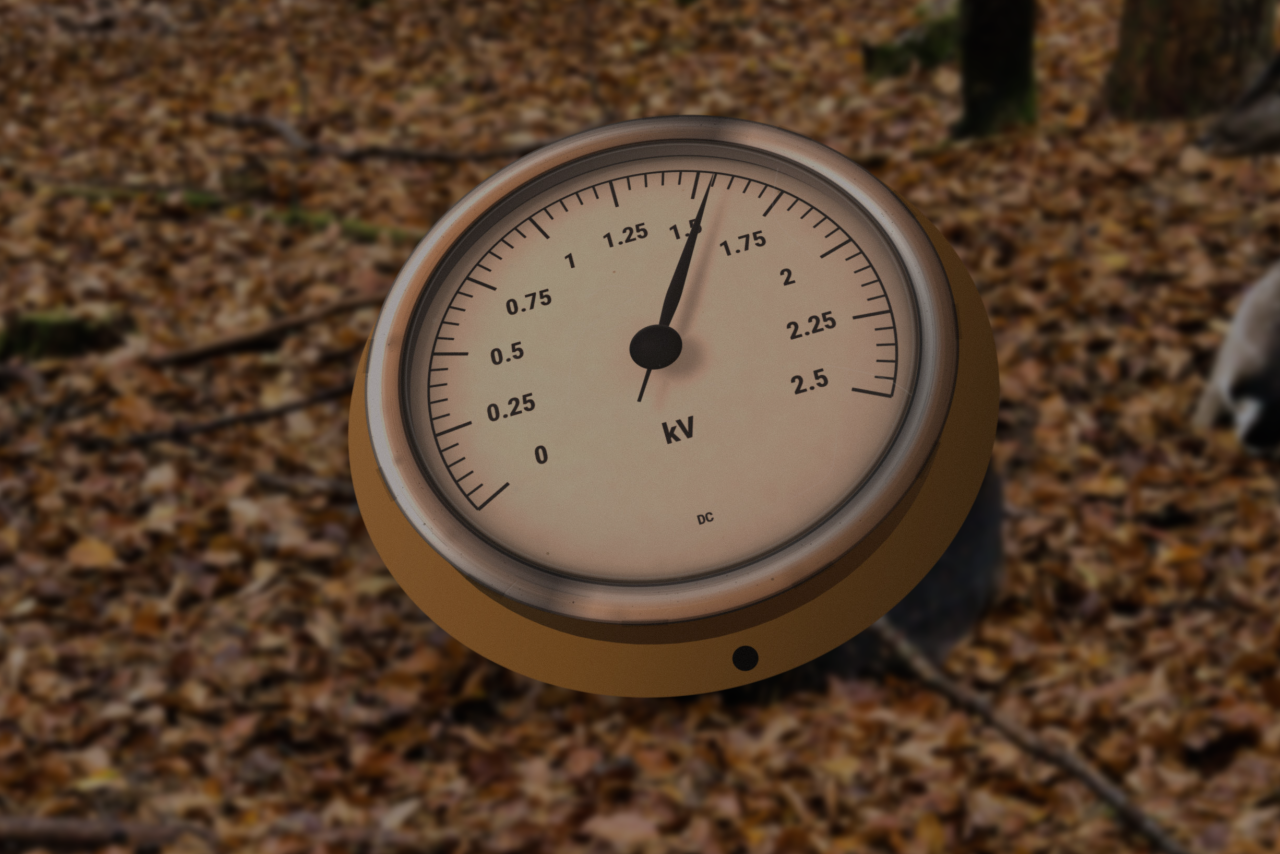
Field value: 1.55 kV
